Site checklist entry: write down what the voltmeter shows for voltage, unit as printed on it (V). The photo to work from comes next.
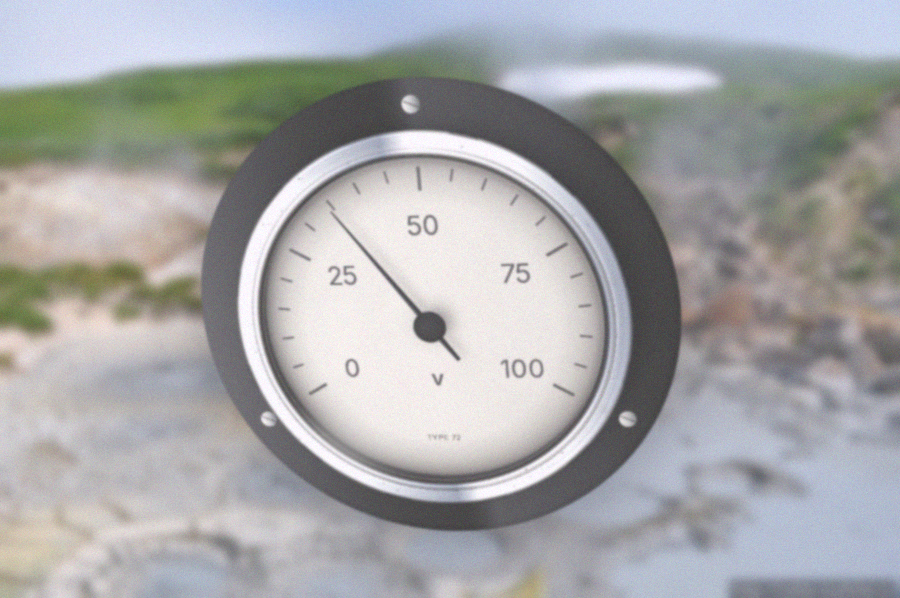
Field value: 35 V
